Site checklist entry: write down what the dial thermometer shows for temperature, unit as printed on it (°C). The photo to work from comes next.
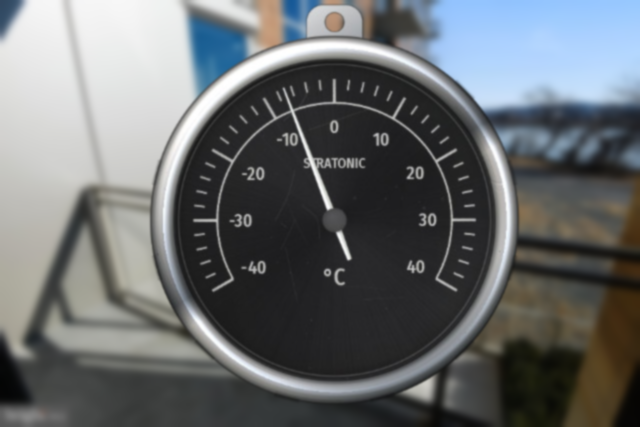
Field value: -7 °C
